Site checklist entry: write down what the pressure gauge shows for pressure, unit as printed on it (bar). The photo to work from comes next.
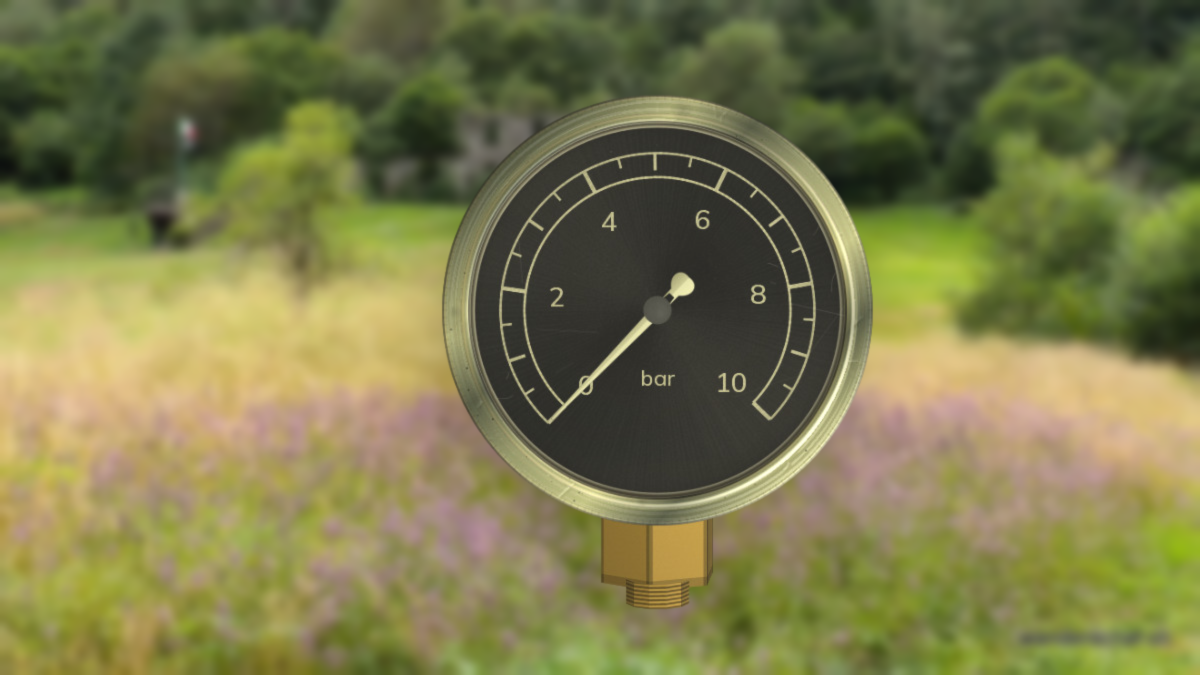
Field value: 0 bar
